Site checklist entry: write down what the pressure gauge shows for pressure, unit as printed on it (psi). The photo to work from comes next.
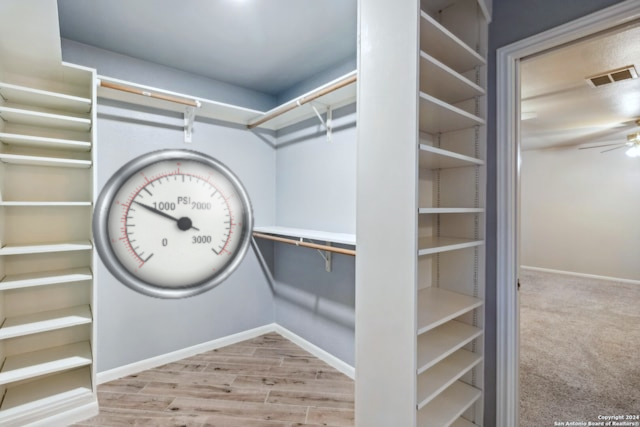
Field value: 800 psi
